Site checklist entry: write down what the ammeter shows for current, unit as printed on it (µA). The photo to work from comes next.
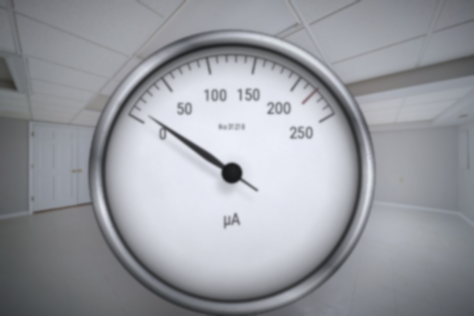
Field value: 10 µA
